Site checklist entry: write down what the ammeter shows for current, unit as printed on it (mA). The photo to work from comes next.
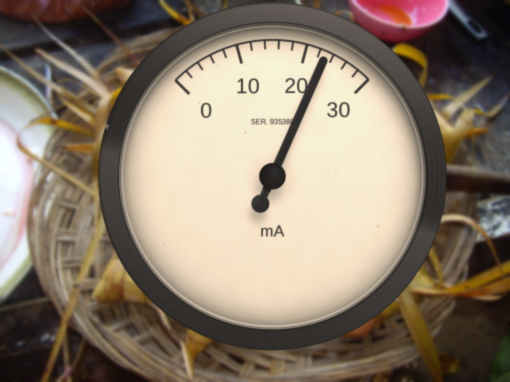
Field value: 23 mA
